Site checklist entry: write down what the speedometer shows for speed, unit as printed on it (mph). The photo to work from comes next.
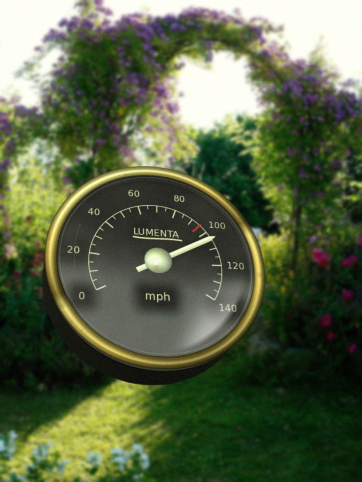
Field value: 105 mph
